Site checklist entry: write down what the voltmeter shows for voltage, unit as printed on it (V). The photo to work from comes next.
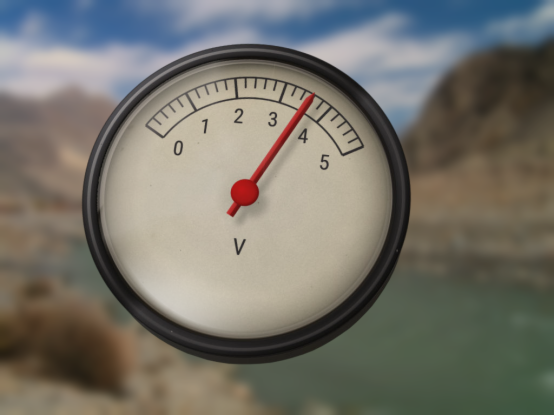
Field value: 3.6 V
